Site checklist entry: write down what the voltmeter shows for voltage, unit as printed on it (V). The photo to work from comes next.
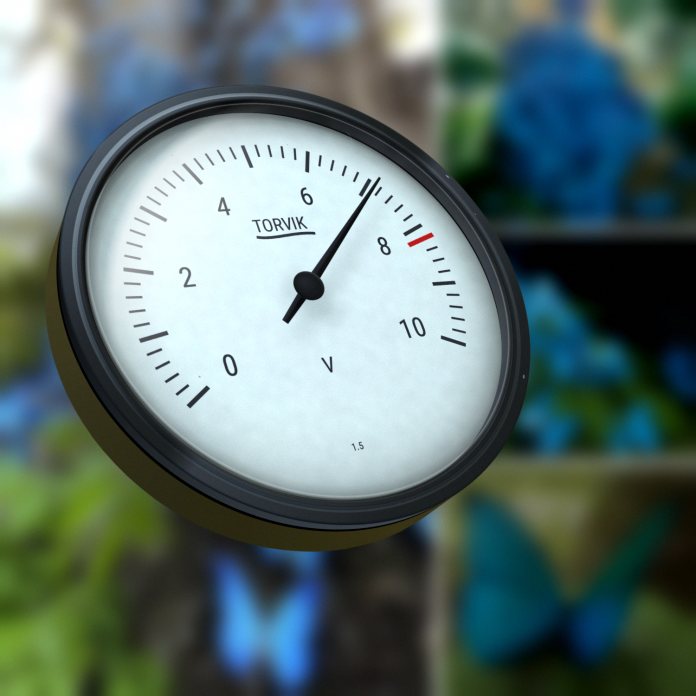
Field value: 7.1 V
